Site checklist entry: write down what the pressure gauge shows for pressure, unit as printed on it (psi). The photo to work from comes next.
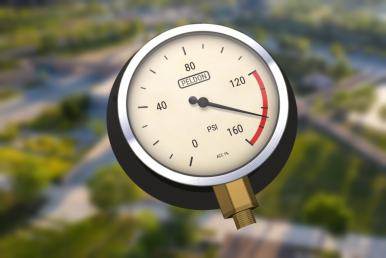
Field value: 145 psi
